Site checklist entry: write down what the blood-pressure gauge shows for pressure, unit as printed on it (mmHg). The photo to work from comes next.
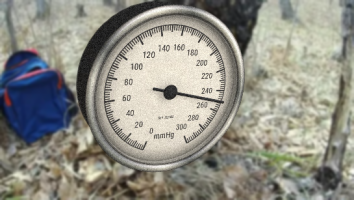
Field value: 250 mmHg
